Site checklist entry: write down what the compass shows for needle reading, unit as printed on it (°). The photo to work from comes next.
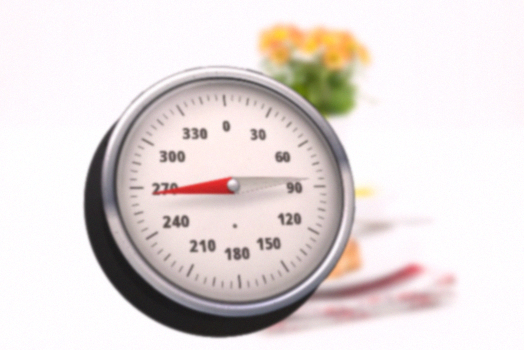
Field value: 265 °
